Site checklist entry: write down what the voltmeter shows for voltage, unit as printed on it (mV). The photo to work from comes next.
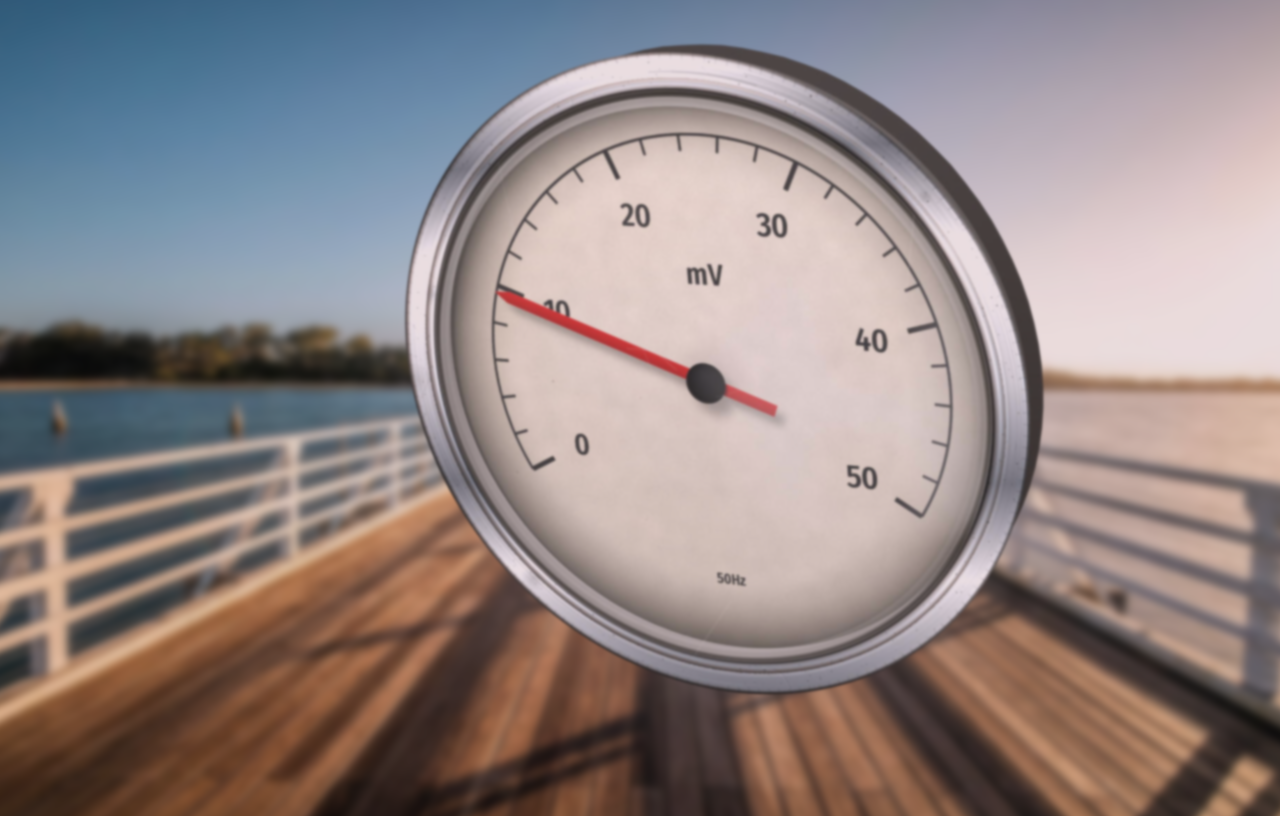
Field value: 10 mV
